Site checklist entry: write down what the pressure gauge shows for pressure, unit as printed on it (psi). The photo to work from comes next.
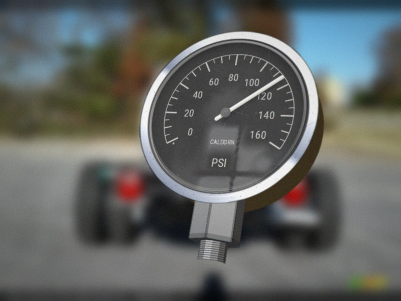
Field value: 115 psi
